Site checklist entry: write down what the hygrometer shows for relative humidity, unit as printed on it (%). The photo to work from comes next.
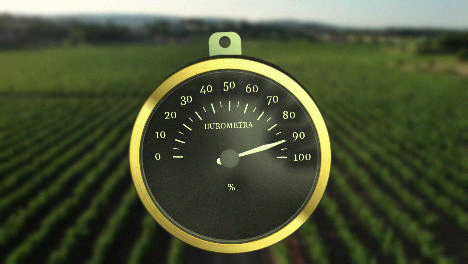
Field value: 90 %
